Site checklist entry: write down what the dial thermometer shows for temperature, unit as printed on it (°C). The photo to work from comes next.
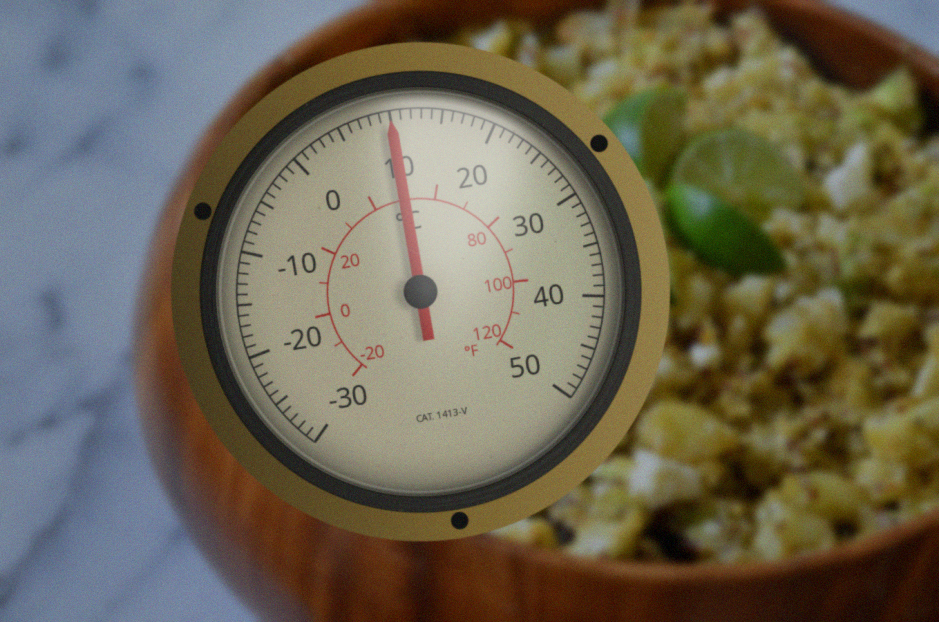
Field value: 10 °C
